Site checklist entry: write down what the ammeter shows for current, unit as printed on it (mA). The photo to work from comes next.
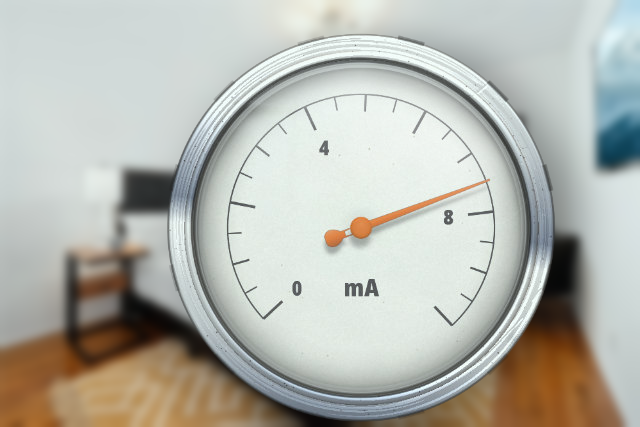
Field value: 7.5 mA
